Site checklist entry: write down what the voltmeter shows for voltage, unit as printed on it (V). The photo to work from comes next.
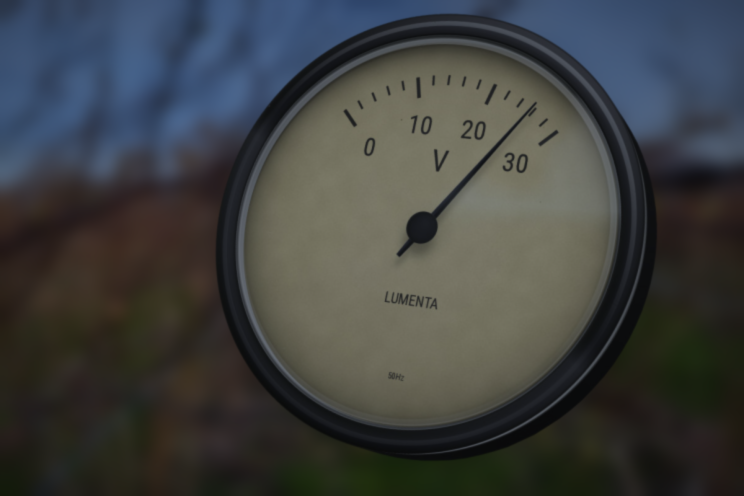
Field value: 26 V
